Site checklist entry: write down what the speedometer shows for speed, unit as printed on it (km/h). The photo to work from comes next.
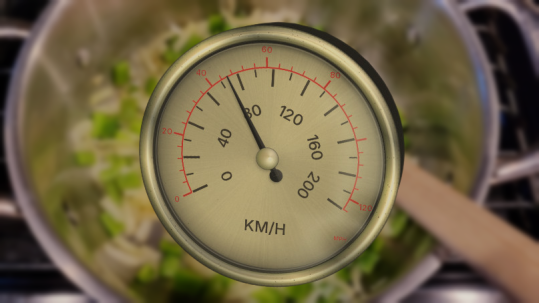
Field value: 75 km/h
